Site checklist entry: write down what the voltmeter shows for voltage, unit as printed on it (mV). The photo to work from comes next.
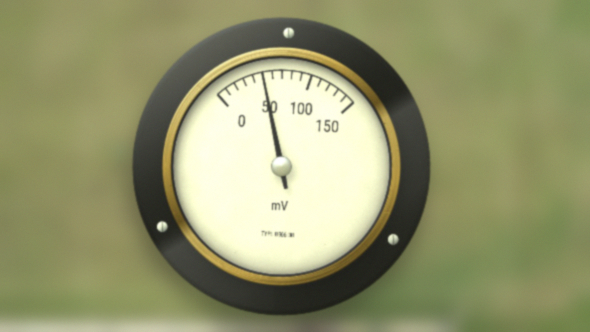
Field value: 50 mV
